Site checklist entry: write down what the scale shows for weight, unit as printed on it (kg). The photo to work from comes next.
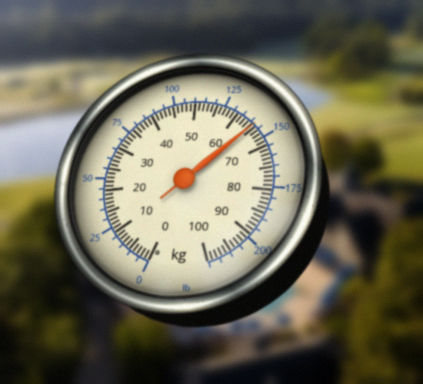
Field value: 65 kg
